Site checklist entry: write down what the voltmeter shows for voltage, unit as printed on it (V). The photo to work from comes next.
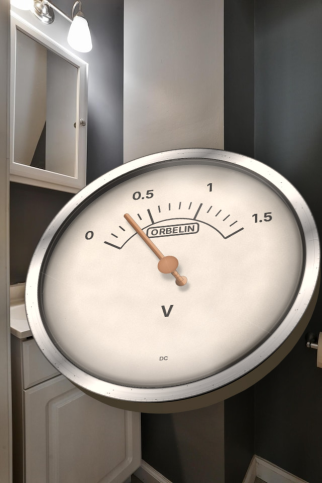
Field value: 0.3 V
